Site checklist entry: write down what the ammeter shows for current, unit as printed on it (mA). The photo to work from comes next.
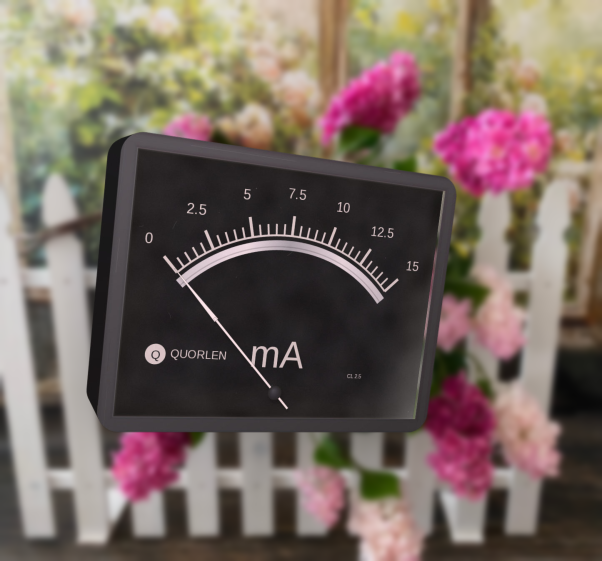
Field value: 0 mA
